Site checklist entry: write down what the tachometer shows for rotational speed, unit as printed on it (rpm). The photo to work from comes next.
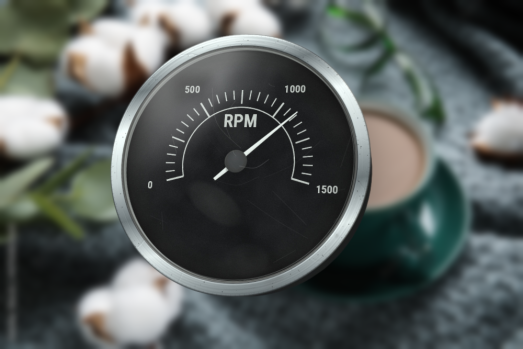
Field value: 1100 rpm
